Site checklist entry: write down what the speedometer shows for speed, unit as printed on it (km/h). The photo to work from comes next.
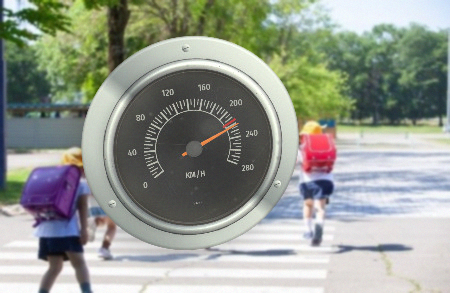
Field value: 220 km/h
